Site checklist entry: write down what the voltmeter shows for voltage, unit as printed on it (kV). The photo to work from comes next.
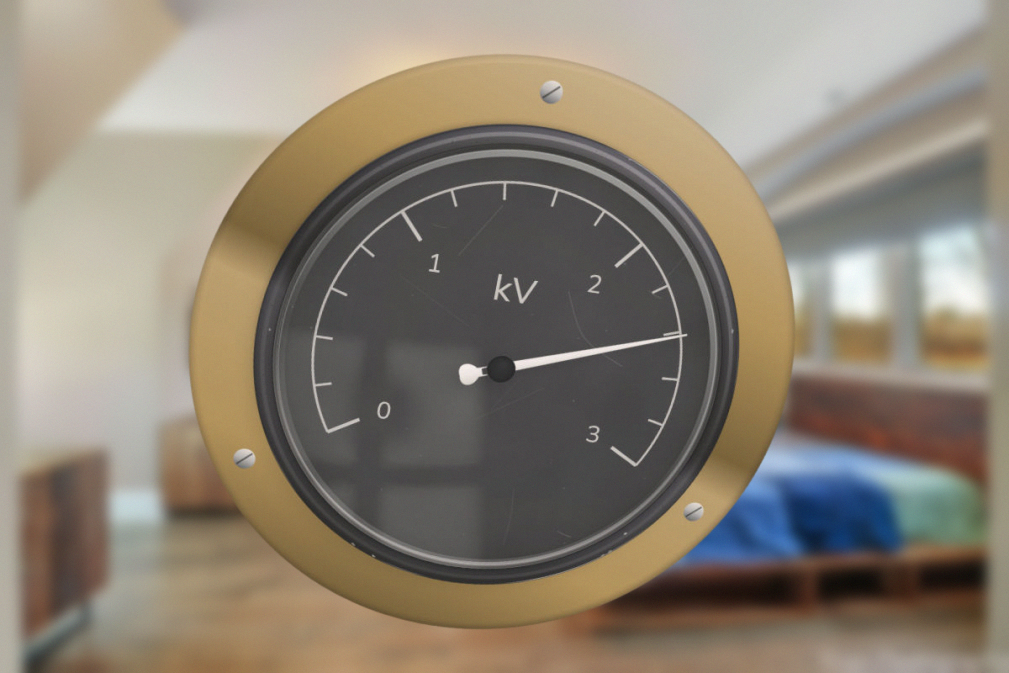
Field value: 2.4 kV
